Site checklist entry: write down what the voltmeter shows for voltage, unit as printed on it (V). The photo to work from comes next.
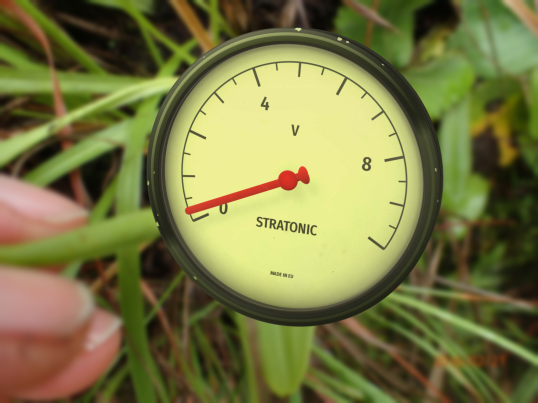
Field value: 0.25 V
